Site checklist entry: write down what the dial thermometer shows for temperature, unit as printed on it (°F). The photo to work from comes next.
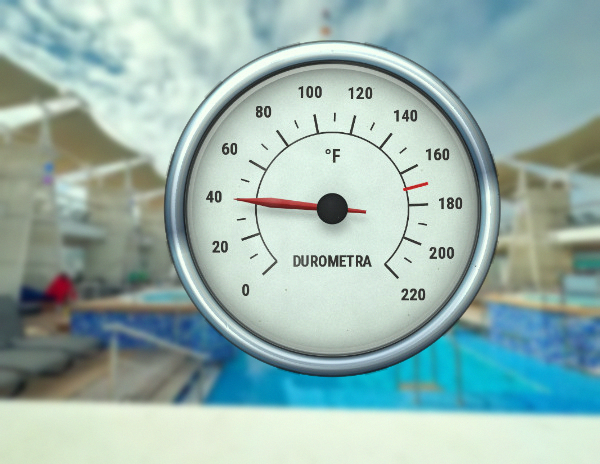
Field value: 40 °F
